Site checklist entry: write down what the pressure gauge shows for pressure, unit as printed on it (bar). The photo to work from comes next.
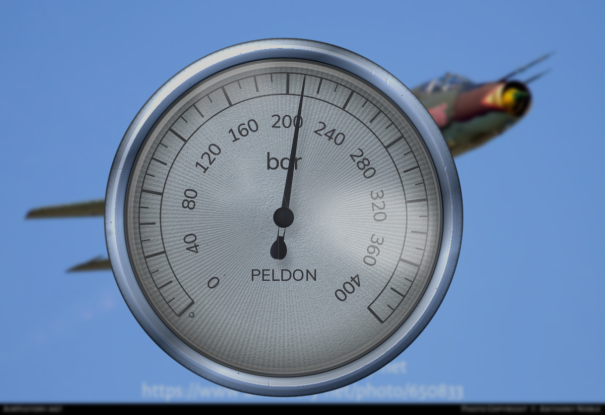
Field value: 210 bar
